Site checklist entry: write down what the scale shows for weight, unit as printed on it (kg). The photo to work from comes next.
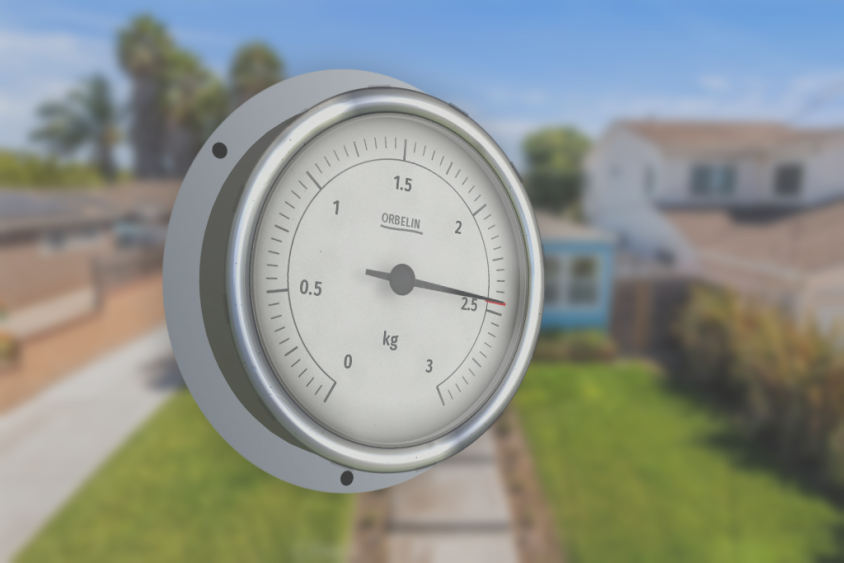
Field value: 2.45 kg
